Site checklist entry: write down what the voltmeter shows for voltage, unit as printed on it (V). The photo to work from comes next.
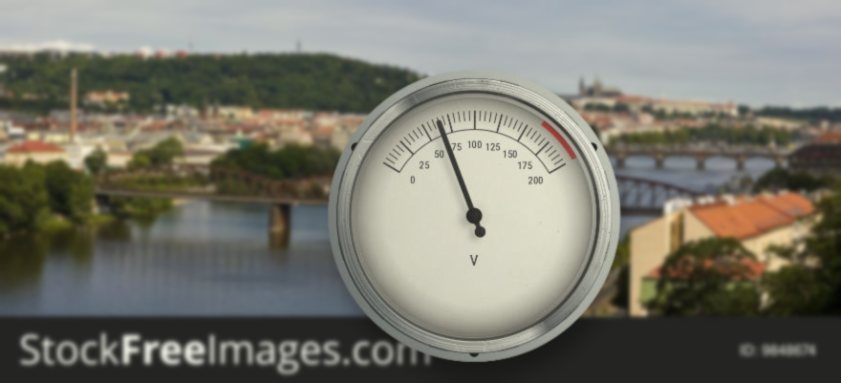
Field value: 65 V
